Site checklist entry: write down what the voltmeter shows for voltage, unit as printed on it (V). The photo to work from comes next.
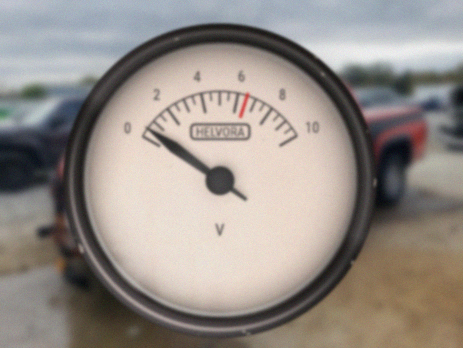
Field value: 0.5 V
